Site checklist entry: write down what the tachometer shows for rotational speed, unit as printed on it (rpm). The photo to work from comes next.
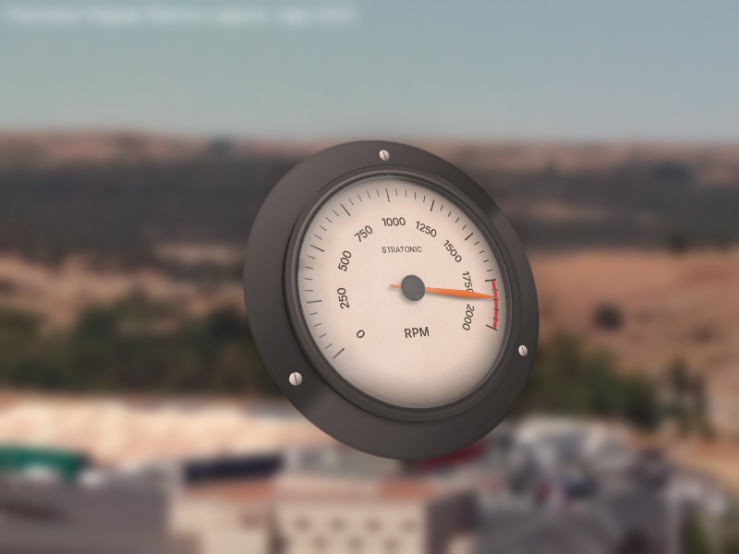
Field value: 1850 rpm
